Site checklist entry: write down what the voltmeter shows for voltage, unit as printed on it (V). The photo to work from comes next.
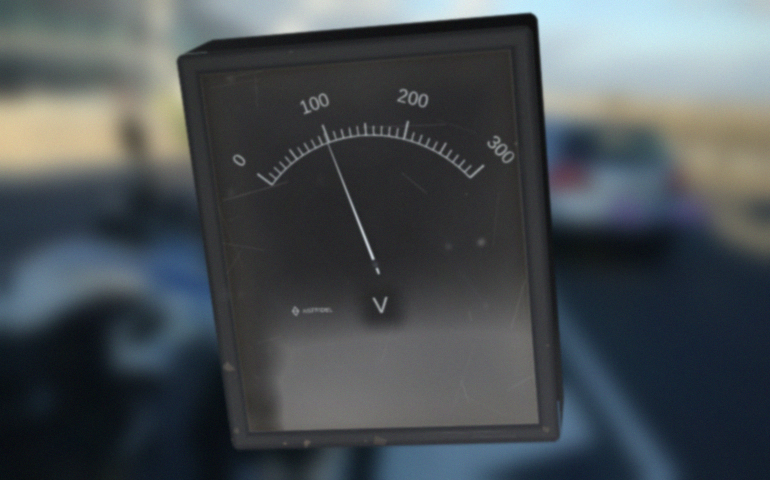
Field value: 100 V
